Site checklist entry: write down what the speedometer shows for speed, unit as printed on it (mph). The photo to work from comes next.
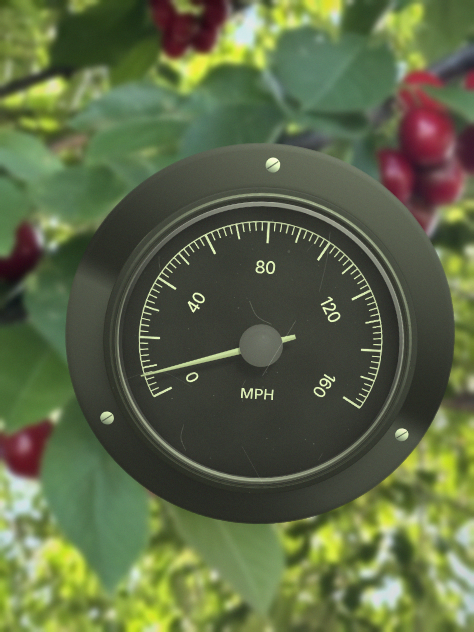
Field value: 8 mph
